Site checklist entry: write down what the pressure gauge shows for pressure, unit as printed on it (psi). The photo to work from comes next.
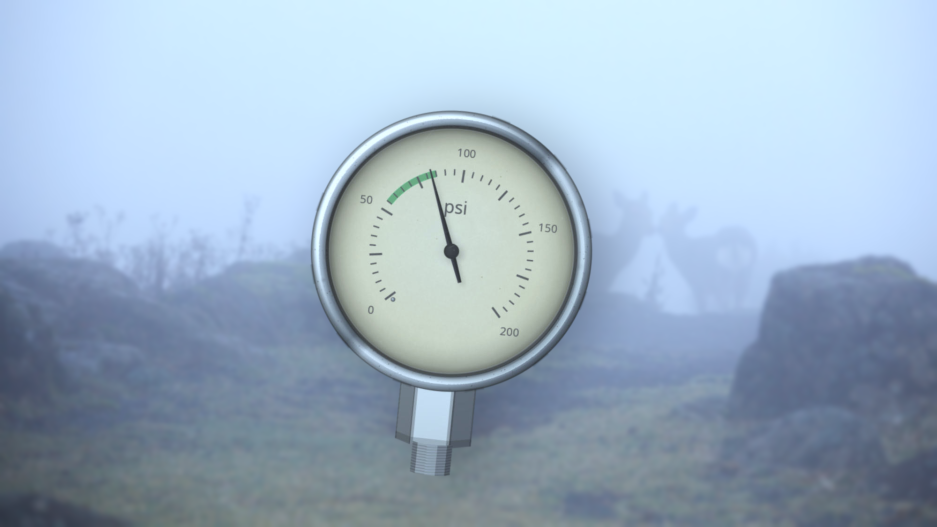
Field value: 82.5 psi
